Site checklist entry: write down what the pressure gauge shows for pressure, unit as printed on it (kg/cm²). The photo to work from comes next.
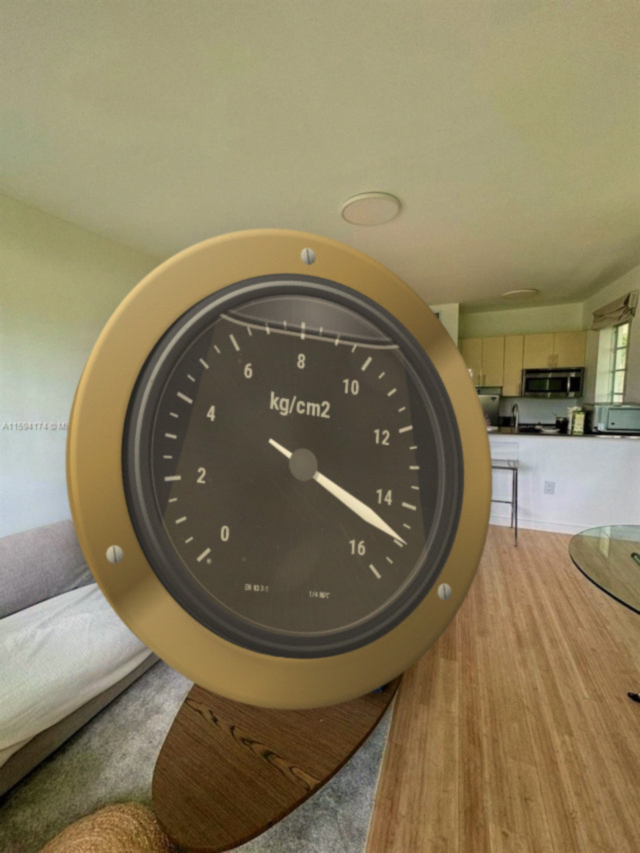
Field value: 15 kg/cm²
